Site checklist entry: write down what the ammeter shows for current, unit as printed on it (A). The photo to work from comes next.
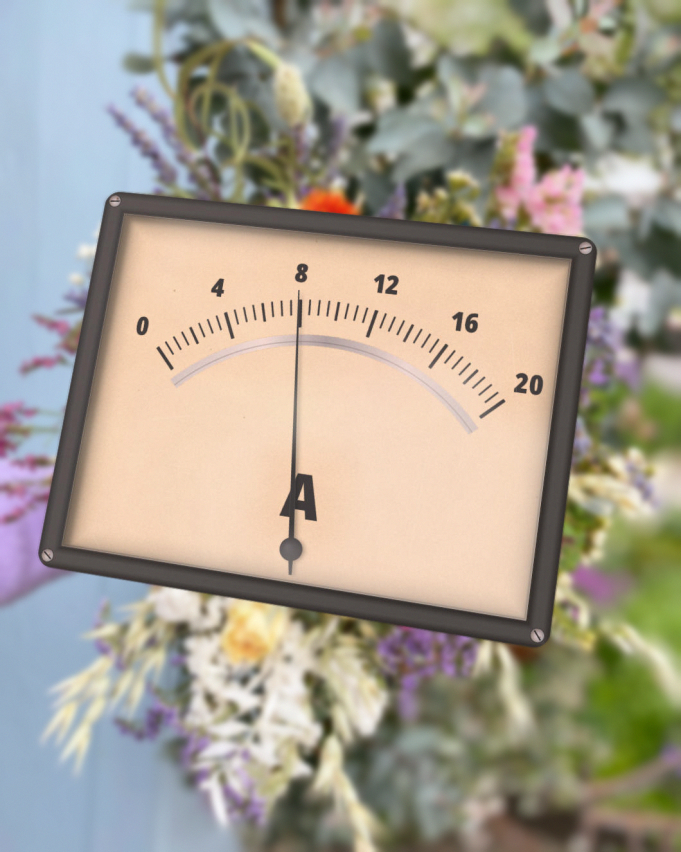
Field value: 8 A
